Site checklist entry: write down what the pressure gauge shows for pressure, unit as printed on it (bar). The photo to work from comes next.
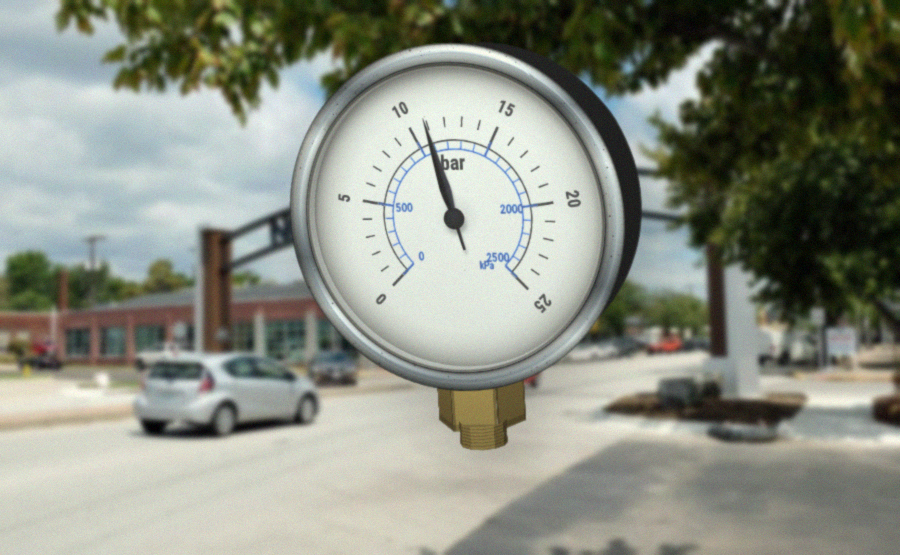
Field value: 11 bar
